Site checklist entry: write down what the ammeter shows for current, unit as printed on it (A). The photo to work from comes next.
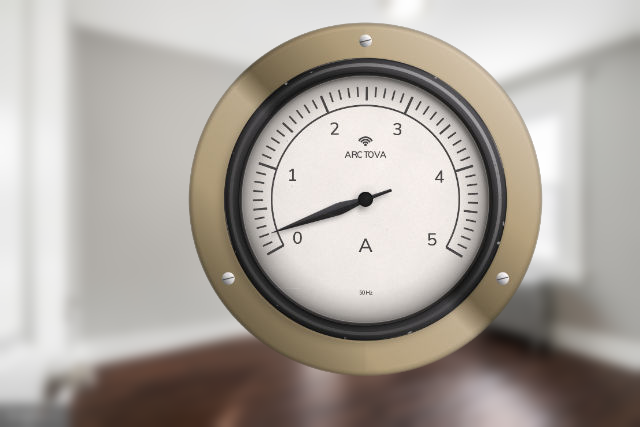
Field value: 0.2 A
